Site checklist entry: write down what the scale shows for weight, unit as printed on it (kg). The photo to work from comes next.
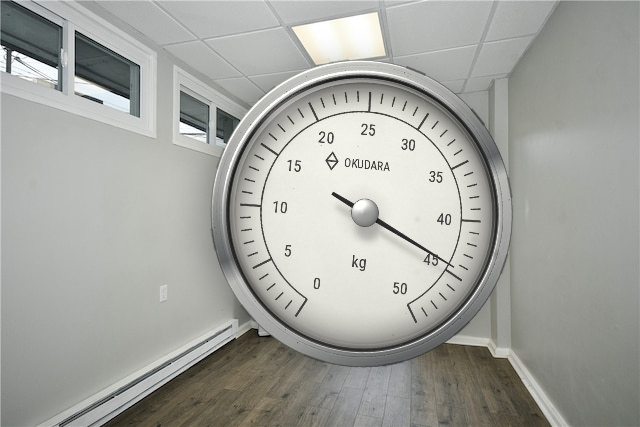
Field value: 44.5 kg
